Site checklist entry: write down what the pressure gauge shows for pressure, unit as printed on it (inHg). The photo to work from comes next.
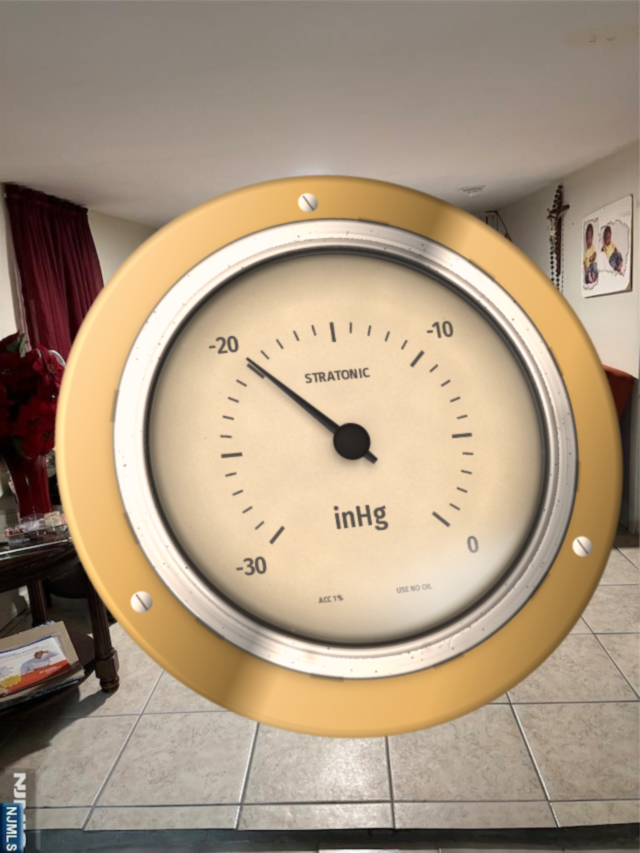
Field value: -20 inHg
